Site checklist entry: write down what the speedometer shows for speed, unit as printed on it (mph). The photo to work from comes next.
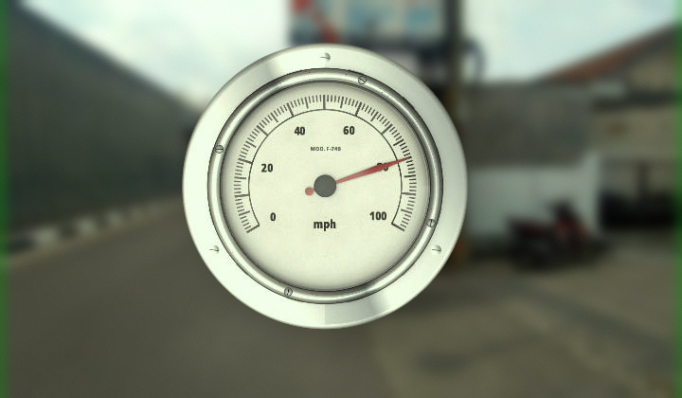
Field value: 80 mph
